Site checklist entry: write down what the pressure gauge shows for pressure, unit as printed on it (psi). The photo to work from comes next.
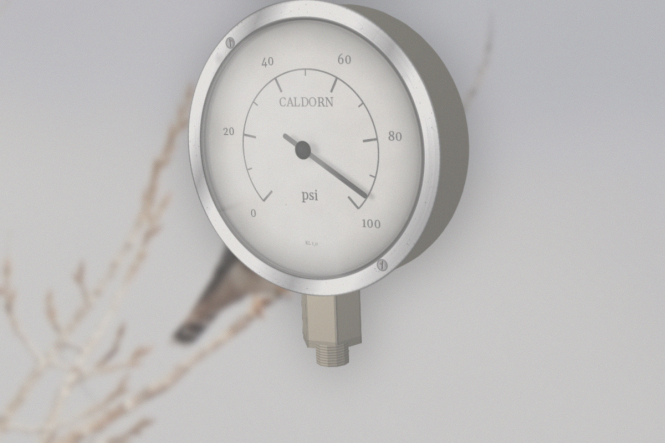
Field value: 95 psi
